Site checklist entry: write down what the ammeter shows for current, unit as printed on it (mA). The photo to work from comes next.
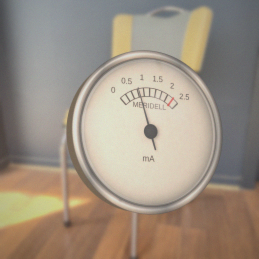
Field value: 0.75 mA
